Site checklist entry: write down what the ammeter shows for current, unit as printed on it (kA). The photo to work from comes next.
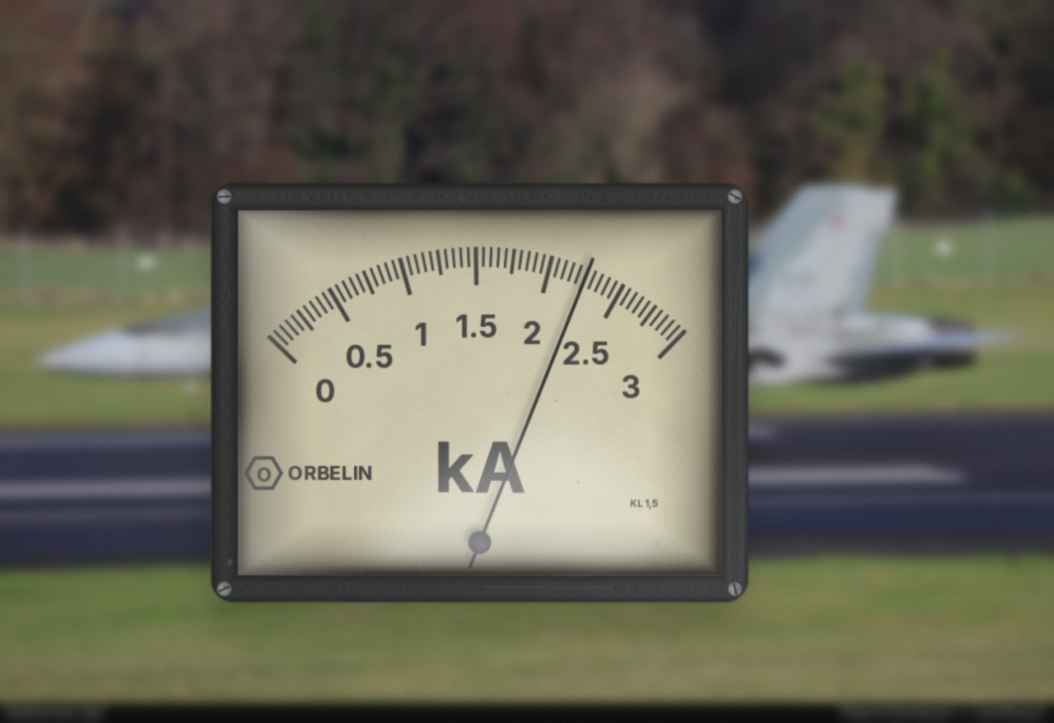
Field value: 2.25 kA
